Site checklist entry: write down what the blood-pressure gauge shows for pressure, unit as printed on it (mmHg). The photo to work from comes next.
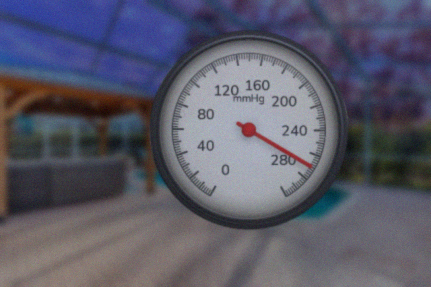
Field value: 270 mmHg
